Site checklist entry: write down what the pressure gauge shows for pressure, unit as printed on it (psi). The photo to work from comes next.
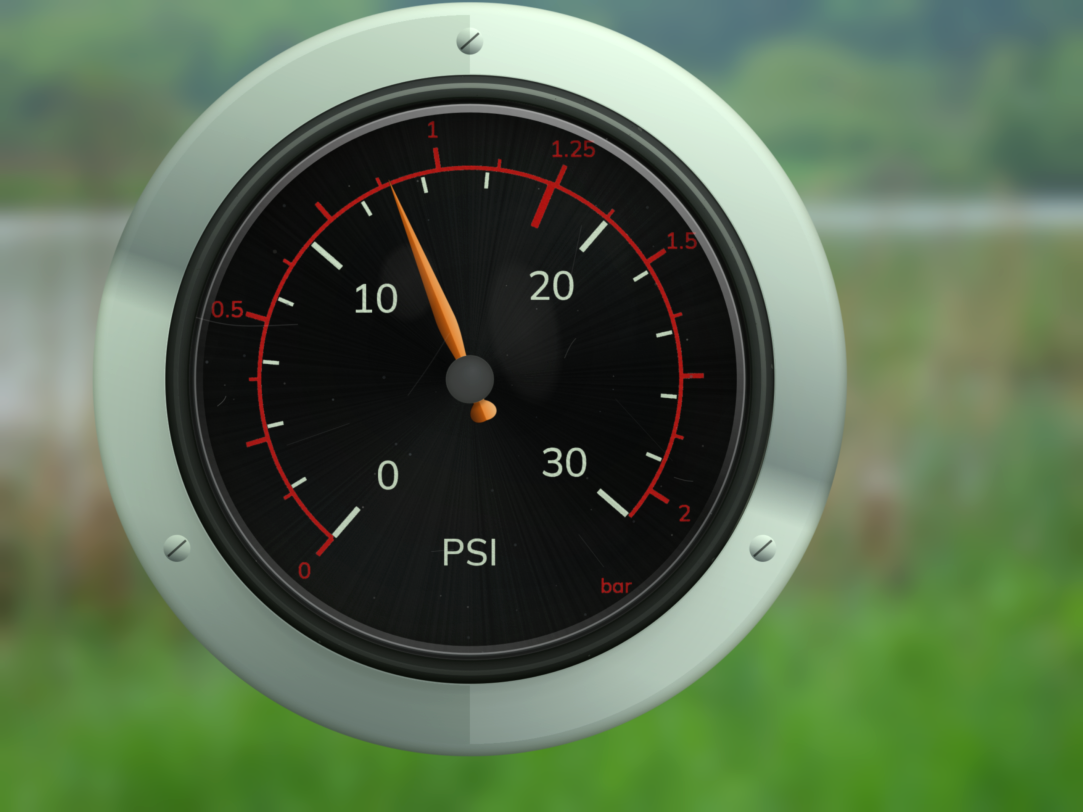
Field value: 13 psi
